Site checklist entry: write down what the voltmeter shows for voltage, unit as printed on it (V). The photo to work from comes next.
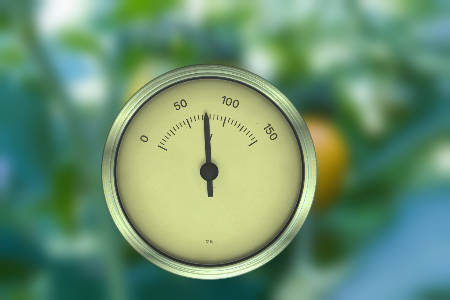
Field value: 75 V
